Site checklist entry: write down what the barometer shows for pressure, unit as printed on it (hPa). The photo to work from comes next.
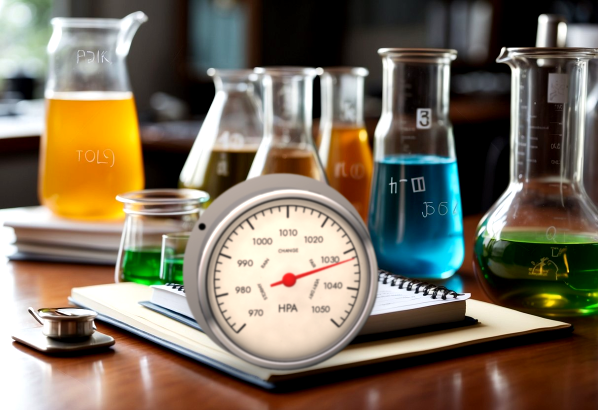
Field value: 1032 hPa
